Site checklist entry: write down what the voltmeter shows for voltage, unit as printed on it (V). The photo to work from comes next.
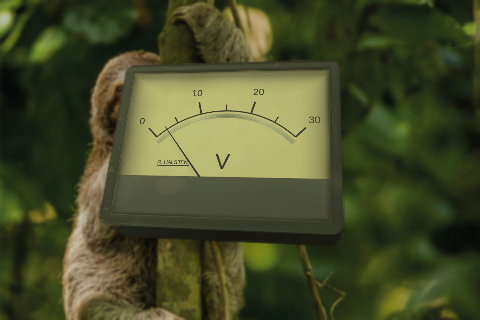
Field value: 2.5 V
